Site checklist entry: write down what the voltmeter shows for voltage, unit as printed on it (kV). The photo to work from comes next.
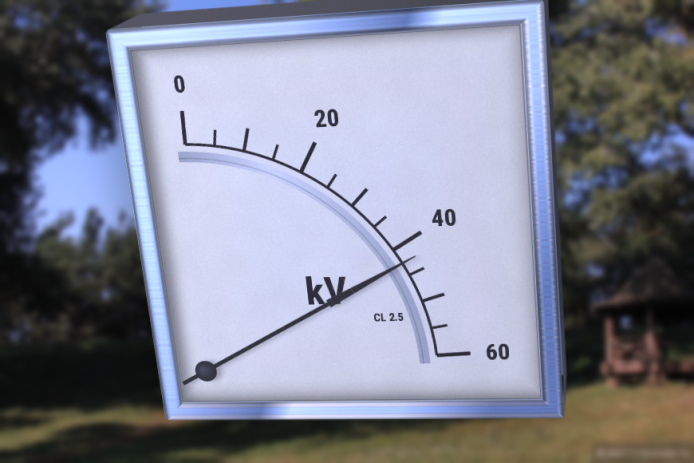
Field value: 42.5 kV
